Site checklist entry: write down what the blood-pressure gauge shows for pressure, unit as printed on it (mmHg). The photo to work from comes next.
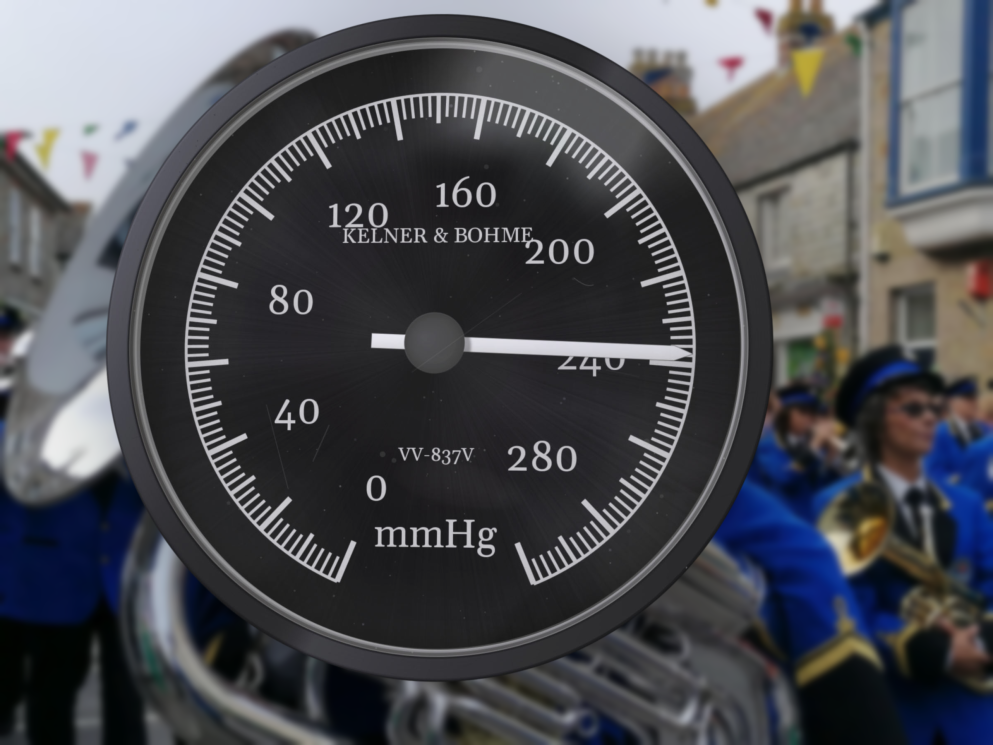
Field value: 238 mmHg
